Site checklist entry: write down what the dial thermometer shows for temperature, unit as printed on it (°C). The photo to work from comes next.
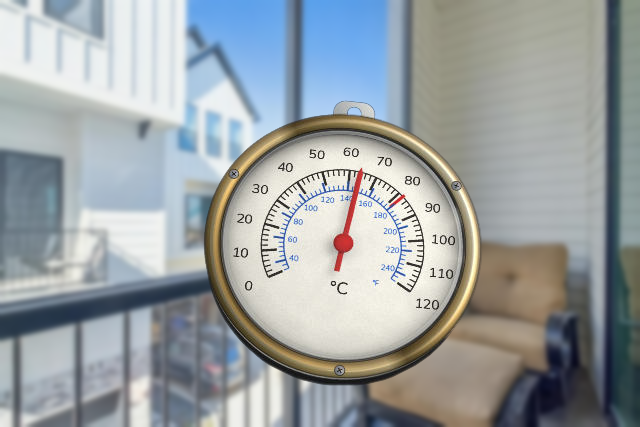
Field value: 64 °C
